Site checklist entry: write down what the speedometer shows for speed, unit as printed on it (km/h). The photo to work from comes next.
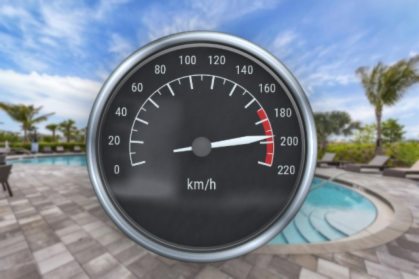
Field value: 195 km/h
